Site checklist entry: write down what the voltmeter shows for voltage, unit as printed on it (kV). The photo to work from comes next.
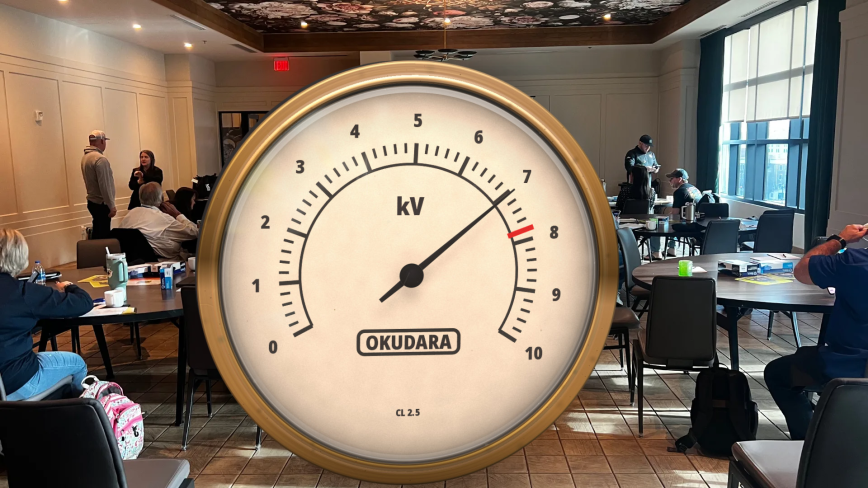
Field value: 7 kV
